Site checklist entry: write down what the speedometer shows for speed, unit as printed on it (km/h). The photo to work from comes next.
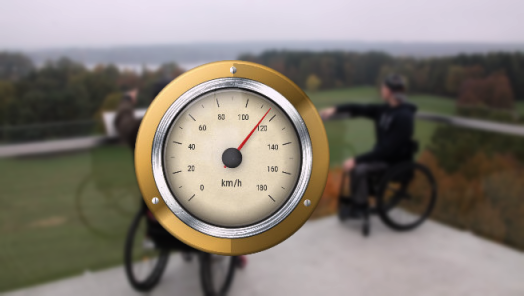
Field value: 115 km/h
